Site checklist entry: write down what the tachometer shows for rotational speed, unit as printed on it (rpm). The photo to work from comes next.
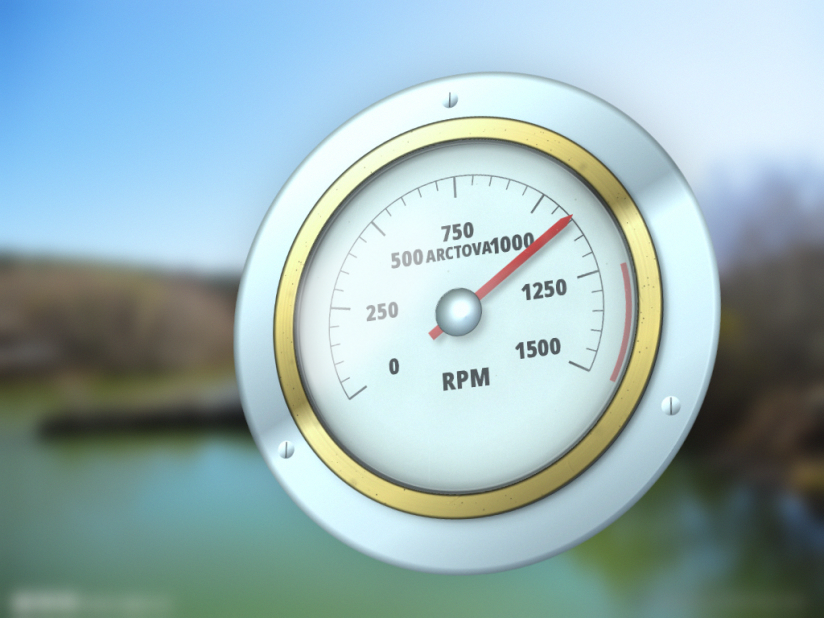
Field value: 1100 rpm
